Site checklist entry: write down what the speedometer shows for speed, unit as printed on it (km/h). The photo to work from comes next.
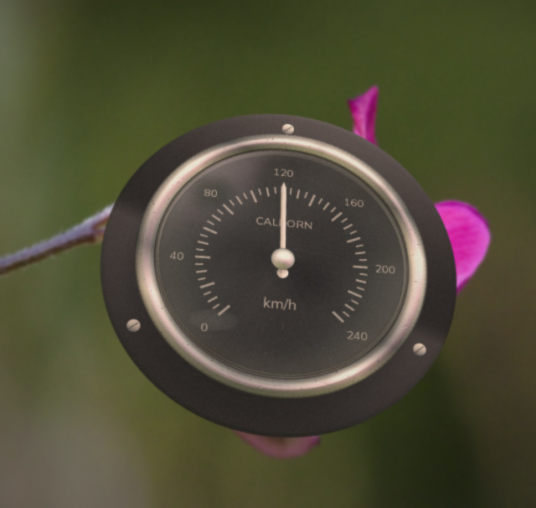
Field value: 120 km/h
